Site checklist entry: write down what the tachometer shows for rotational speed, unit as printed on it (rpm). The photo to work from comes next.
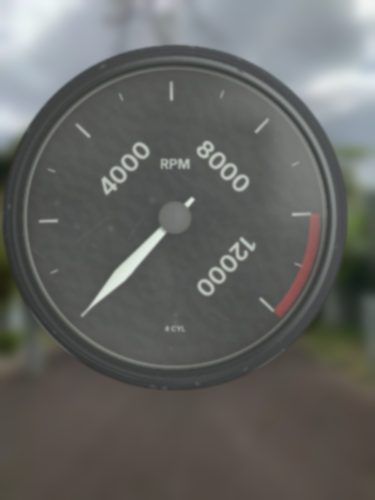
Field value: 0 rpm
